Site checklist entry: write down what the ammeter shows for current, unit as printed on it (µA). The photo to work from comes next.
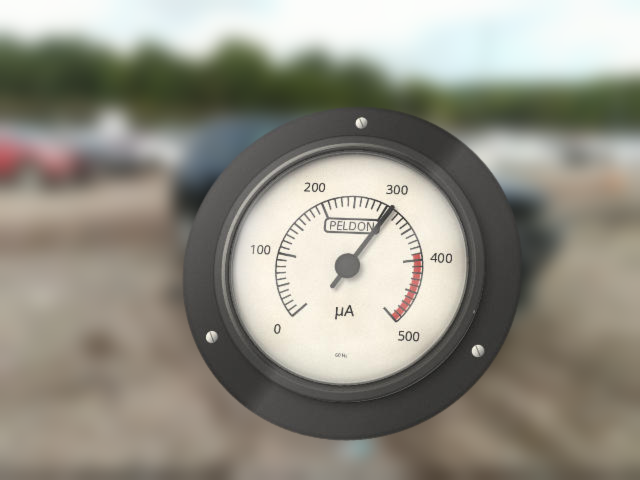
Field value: 310 µA
